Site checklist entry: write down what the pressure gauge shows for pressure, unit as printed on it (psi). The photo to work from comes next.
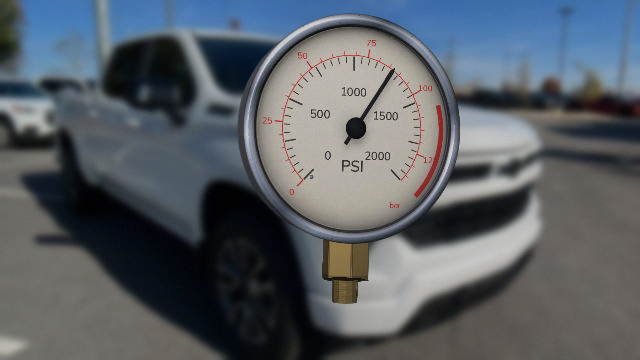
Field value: 1250 psi
